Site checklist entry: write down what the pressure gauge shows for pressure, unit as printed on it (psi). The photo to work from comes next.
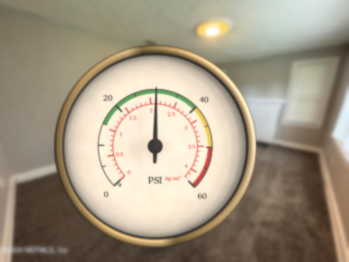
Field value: 30 psi
